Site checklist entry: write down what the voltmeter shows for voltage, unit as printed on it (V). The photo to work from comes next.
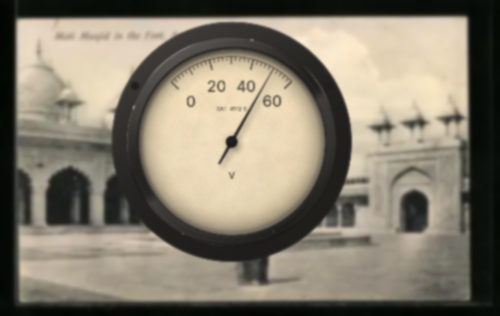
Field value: 50 V
